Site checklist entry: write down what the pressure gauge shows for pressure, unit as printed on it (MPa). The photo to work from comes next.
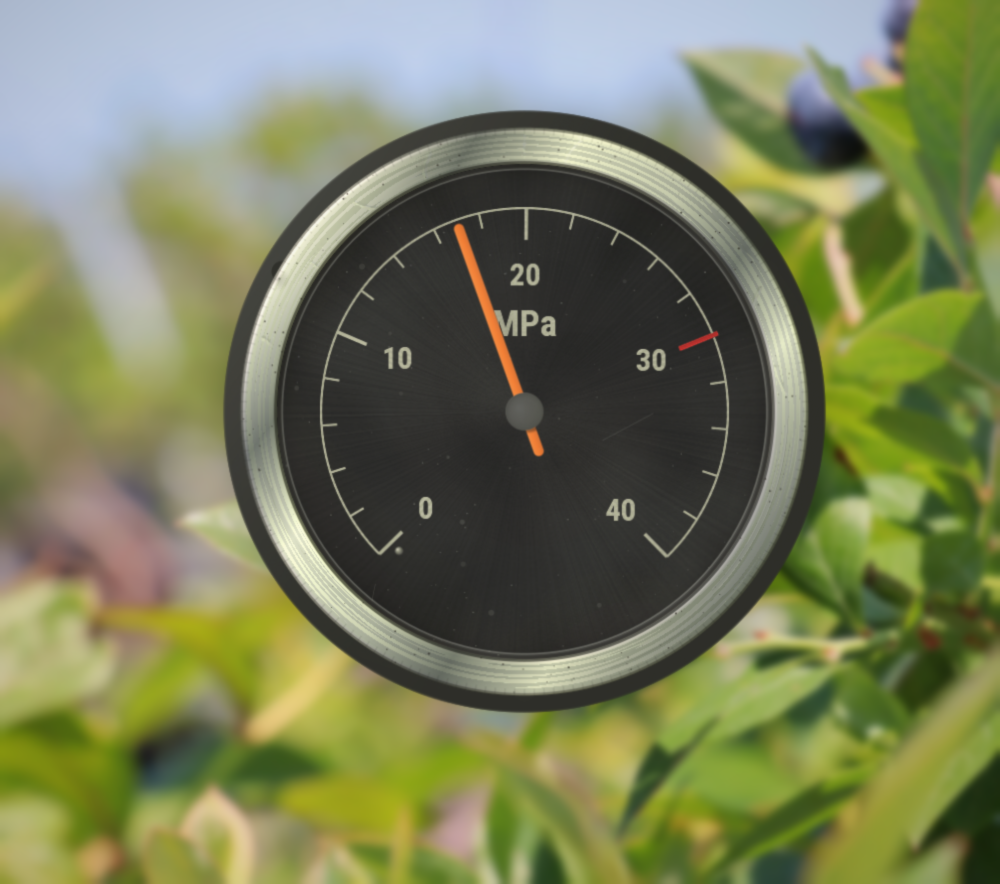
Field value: 17 MPa
